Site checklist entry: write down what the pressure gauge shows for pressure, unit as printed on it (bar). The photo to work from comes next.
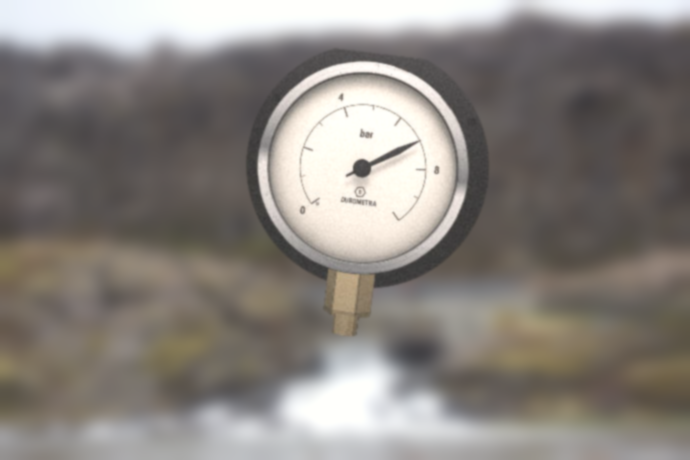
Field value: 7 bar
